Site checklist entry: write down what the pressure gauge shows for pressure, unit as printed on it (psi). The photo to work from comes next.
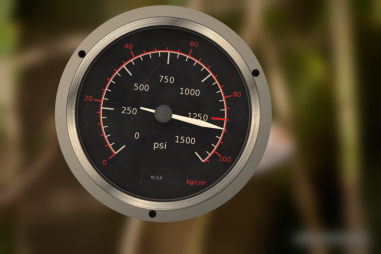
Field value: 1300 psi
